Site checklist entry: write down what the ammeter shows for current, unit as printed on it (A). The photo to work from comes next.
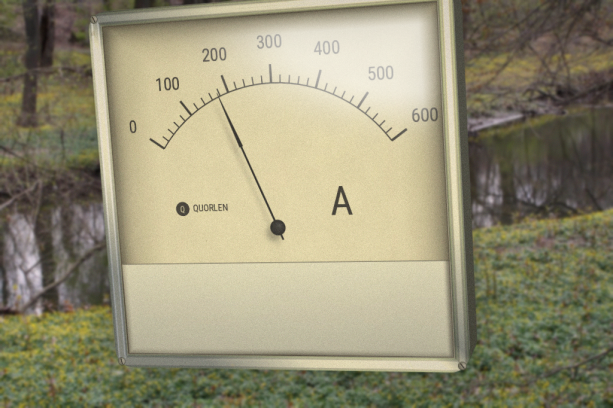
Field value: 180 A
